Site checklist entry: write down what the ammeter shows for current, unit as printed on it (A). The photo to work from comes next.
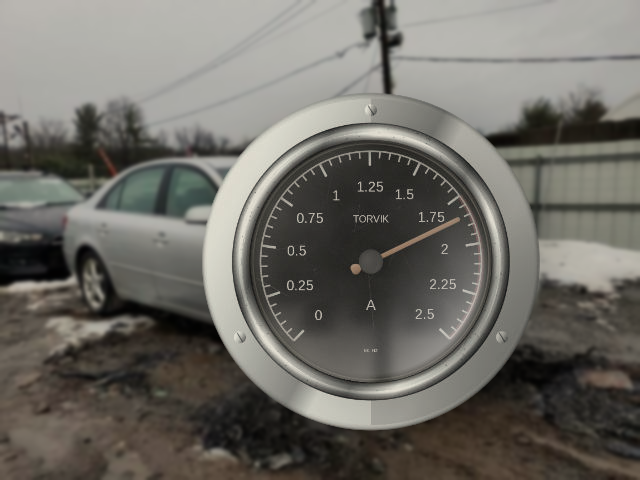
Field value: 1.85 A
